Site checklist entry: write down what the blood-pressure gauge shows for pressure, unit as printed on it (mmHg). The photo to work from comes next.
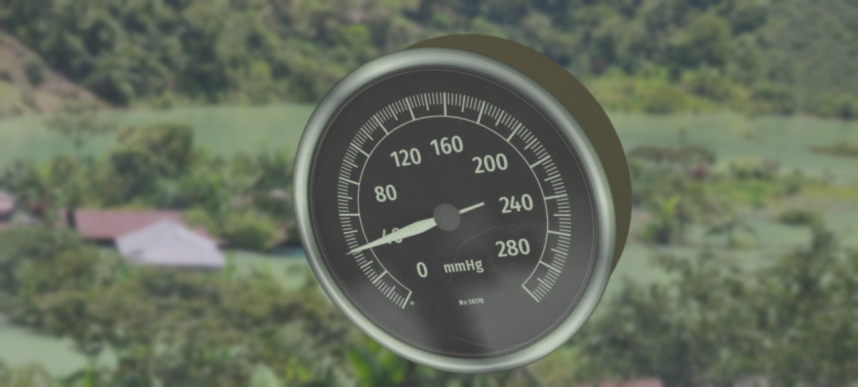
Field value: 40 mmHg
